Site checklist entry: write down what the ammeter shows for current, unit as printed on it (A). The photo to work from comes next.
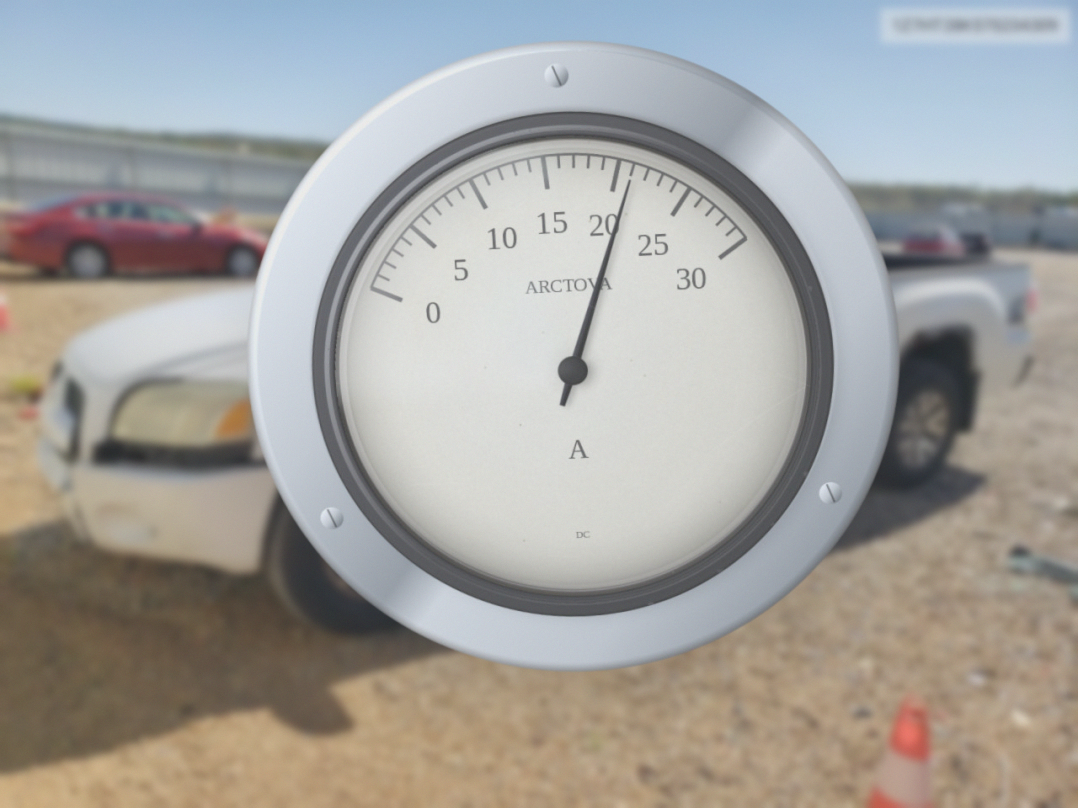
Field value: 21 A
